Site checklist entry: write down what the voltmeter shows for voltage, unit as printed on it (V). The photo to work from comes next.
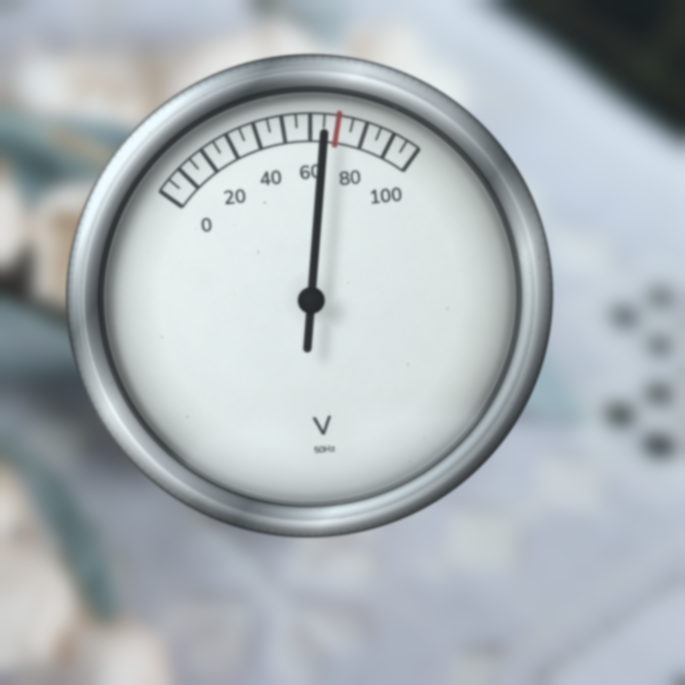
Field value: 65 V
